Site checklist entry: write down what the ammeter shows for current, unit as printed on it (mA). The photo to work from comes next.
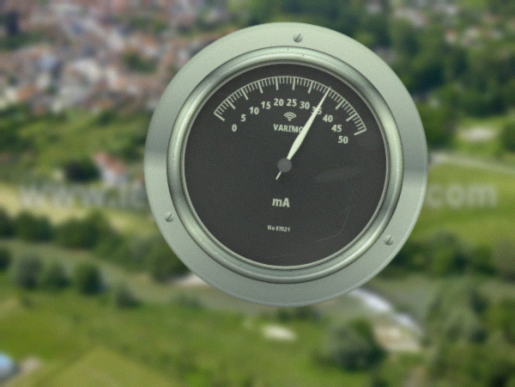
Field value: 35 mA
